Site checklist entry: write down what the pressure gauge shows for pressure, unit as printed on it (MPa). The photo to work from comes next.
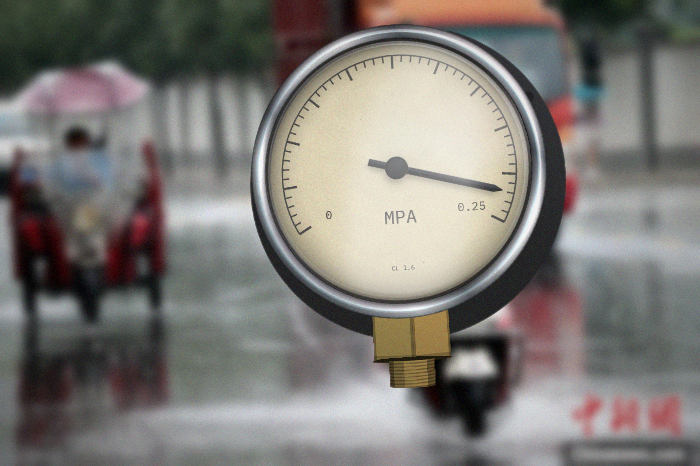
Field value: 0.235 MPa
